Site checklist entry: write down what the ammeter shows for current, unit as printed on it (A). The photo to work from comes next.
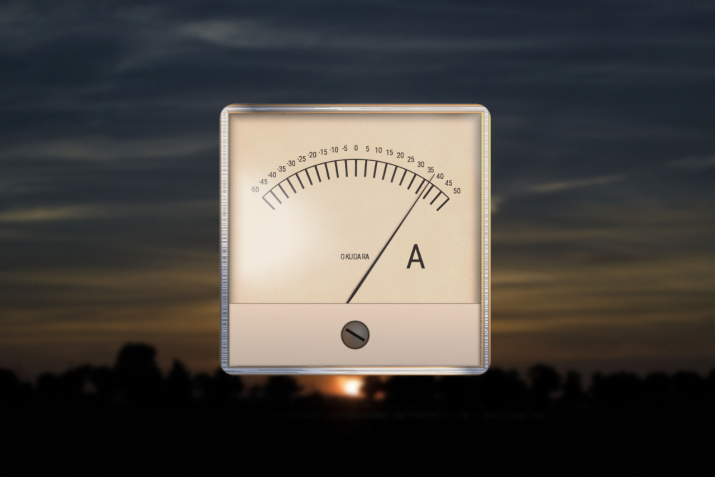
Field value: 37.5 A
